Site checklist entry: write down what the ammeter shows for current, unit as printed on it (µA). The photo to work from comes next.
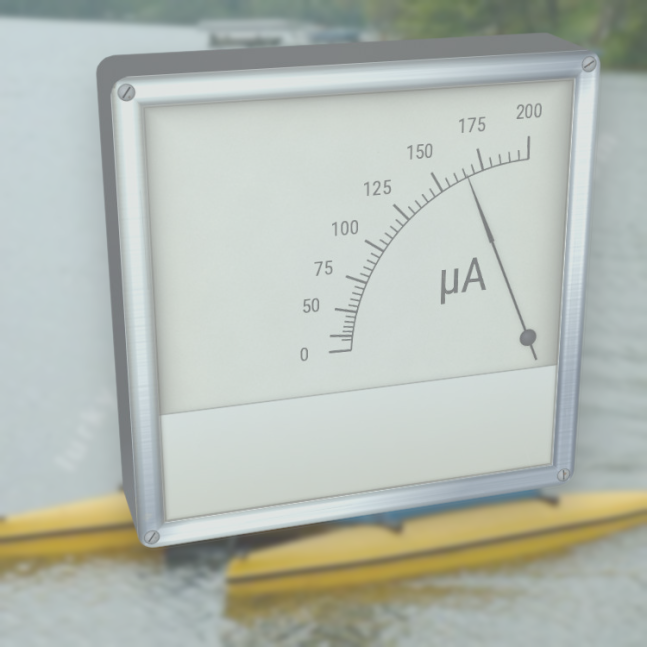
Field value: 165 µA
